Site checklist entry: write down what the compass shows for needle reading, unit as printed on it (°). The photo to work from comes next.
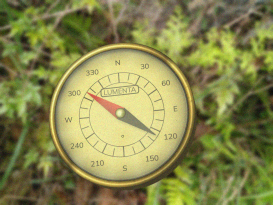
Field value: 307.5 °
